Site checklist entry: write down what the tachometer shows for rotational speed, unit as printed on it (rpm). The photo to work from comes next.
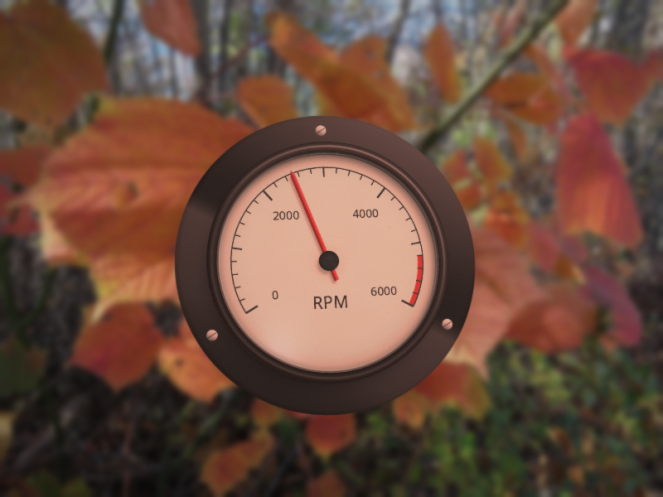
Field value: 2500 rpm
